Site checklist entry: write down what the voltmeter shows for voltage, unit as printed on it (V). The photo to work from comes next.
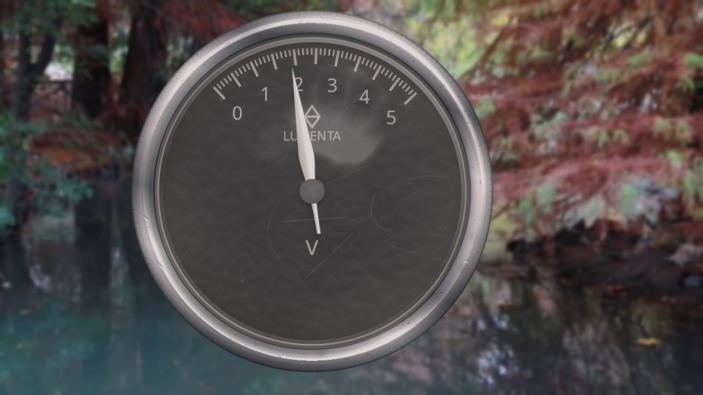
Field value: 1.9 V
